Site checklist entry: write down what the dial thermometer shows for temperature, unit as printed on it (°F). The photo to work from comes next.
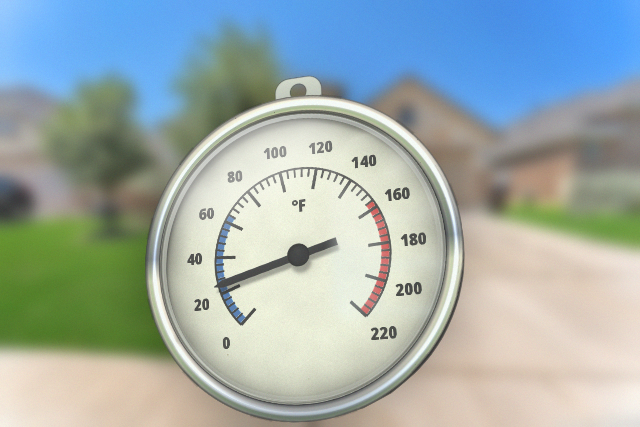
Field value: 24 °F
